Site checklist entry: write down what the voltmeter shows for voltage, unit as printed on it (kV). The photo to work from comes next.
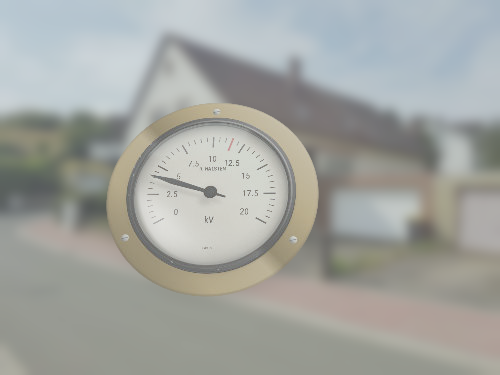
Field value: 4 kV
